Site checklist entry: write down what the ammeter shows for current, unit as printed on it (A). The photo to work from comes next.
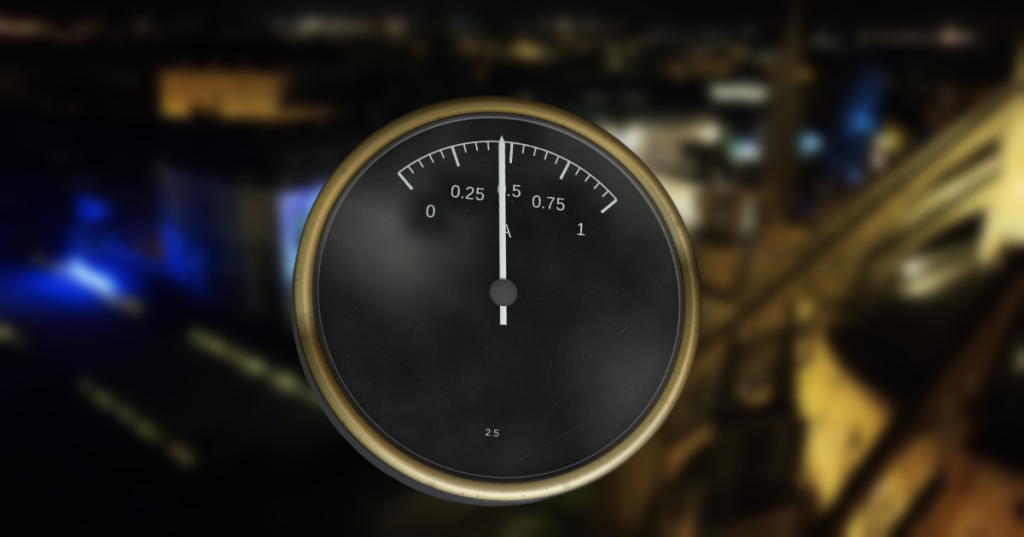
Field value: 0.45 A
